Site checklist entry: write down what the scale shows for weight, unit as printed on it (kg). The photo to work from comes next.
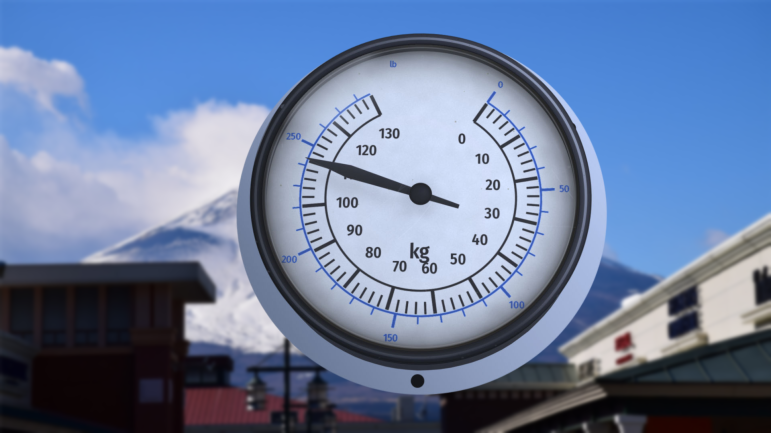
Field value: 110 kg
